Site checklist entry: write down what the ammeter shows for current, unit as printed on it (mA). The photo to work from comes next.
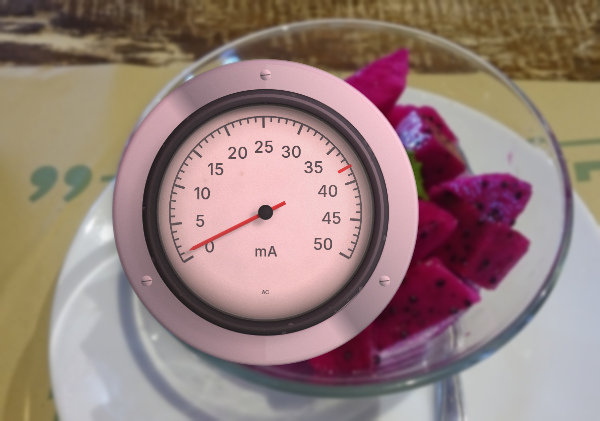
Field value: 1 mA
